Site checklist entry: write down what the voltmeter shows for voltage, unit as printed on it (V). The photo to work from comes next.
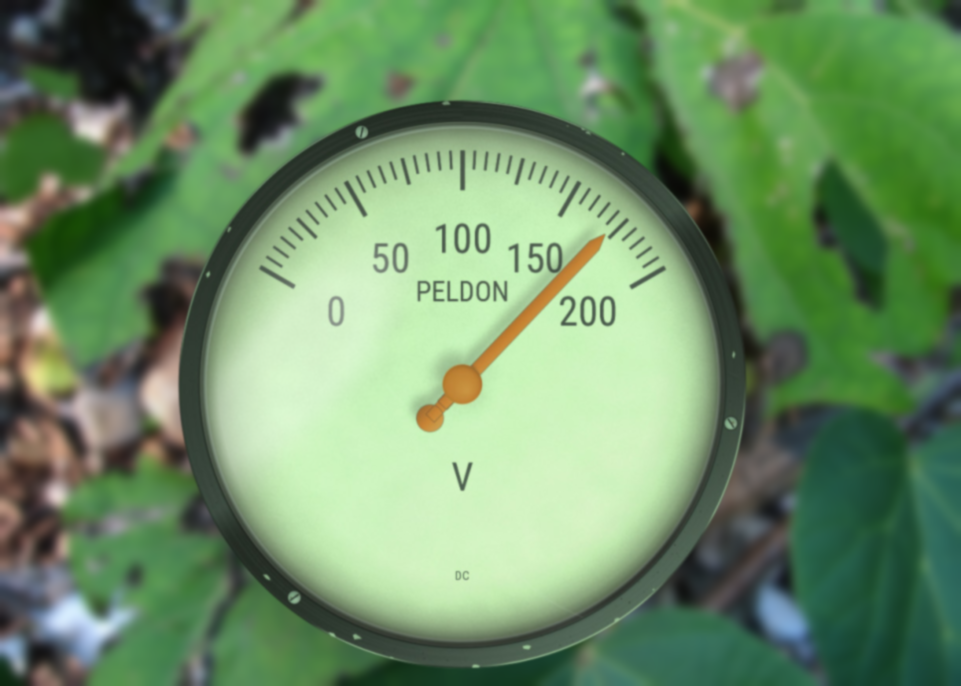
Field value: 172.5 V
